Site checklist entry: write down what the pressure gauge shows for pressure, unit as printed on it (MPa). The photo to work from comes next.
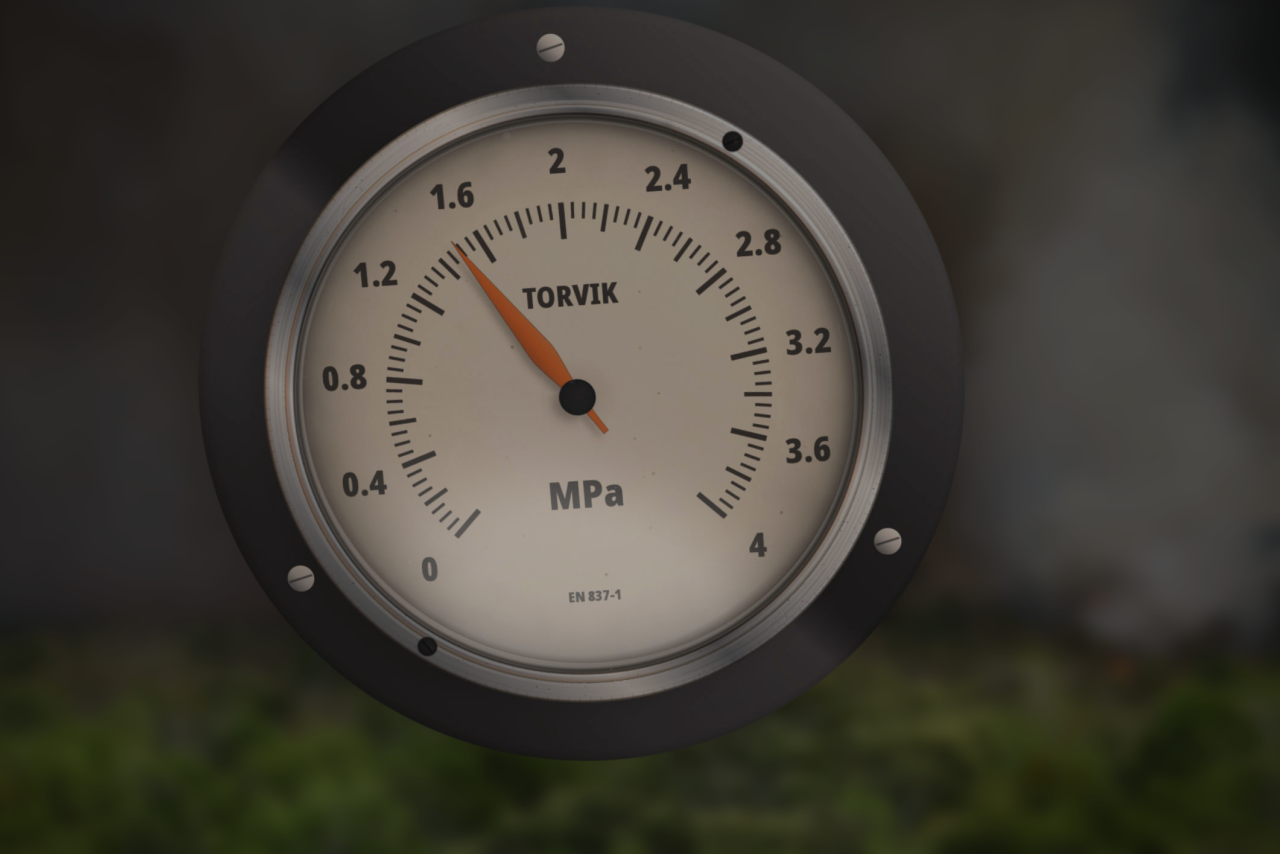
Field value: 1.5 MPa
